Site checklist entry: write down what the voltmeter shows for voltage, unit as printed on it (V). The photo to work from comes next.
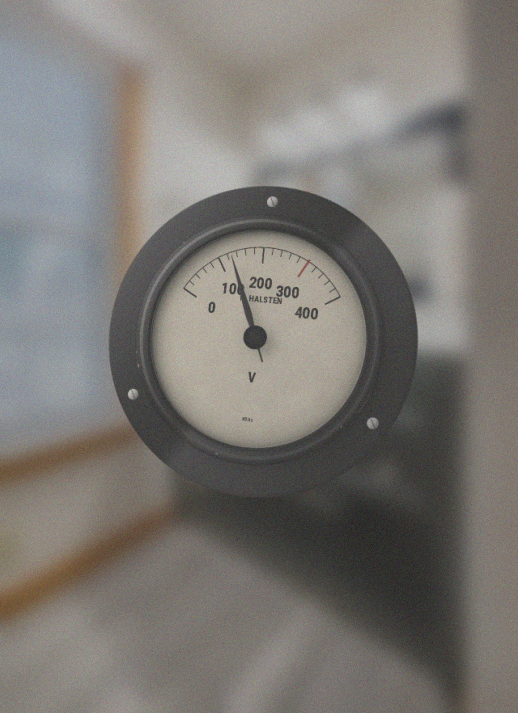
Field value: 130 V
